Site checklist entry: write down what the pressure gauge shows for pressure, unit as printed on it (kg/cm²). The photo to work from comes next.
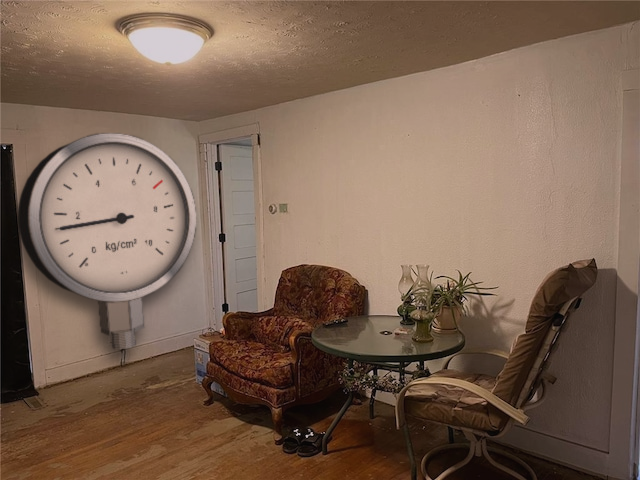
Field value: 1.5 kg/cm²
